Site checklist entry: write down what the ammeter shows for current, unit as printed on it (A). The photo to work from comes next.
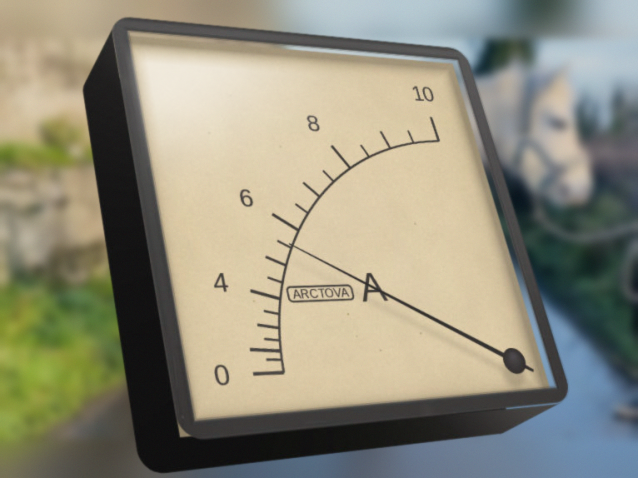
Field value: 5.5 A
